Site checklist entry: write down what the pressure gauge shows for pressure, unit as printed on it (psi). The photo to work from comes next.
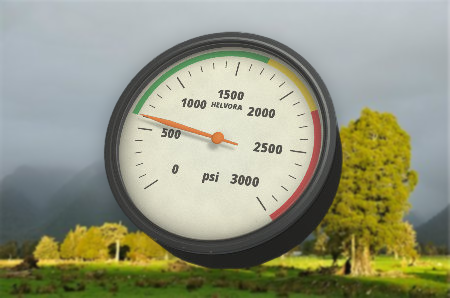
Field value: 600 psi
